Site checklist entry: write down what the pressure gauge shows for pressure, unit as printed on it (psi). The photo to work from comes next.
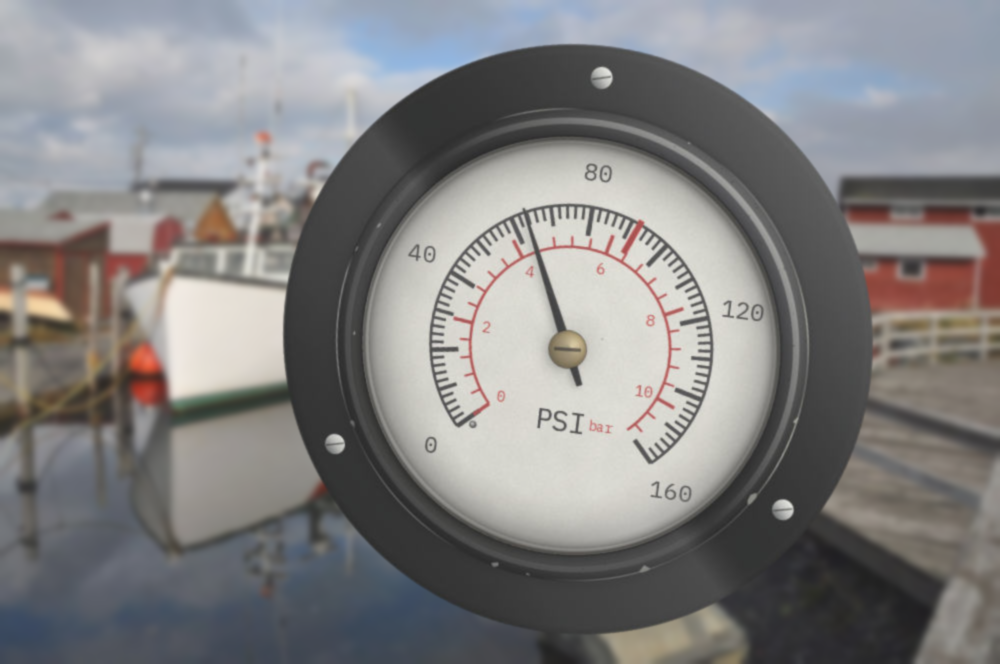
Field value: 64 psi
